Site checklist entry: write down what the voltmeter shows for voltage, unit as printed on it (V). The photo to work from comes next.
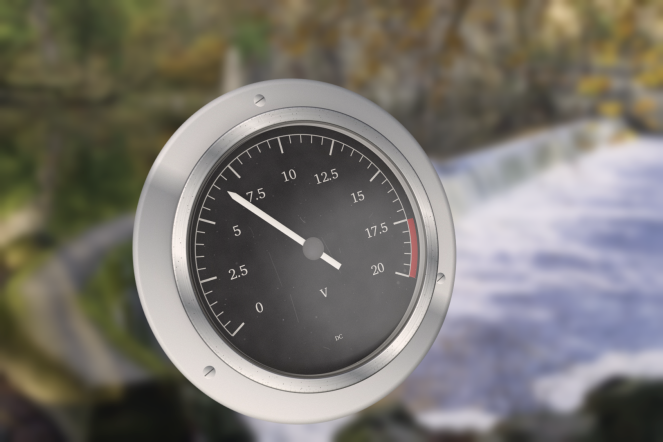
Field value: 6.5 V
